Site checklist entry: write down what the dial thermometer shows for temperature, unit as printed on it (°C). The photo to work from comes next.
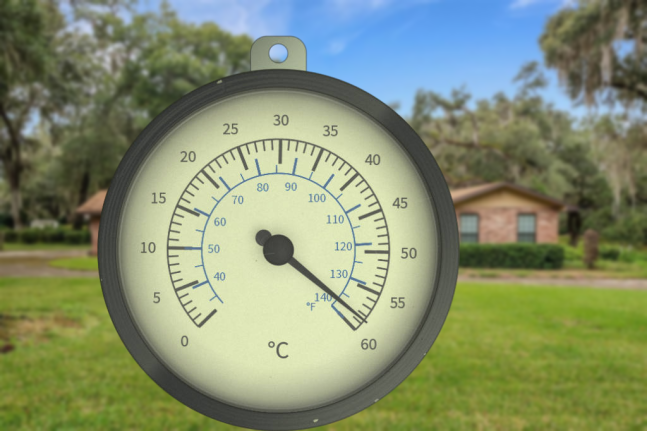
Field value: 58.5 °C
